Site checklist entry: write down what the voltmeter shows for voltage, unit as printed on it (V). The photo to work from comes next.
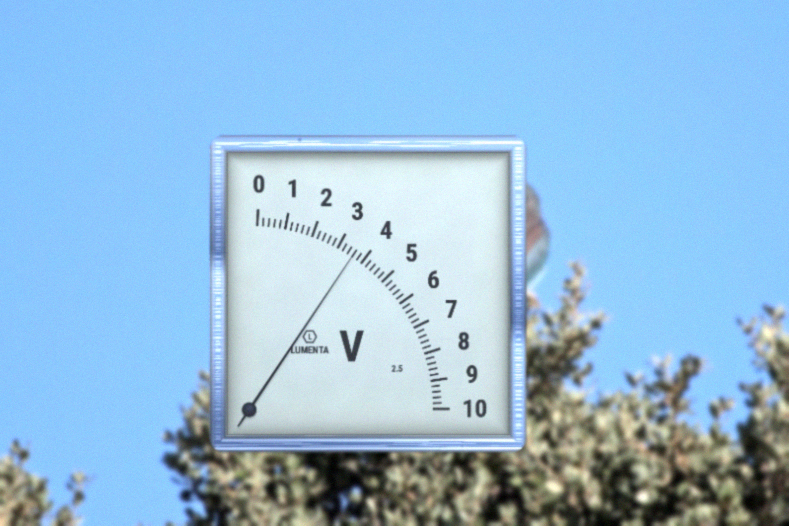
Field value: 3.6 V
